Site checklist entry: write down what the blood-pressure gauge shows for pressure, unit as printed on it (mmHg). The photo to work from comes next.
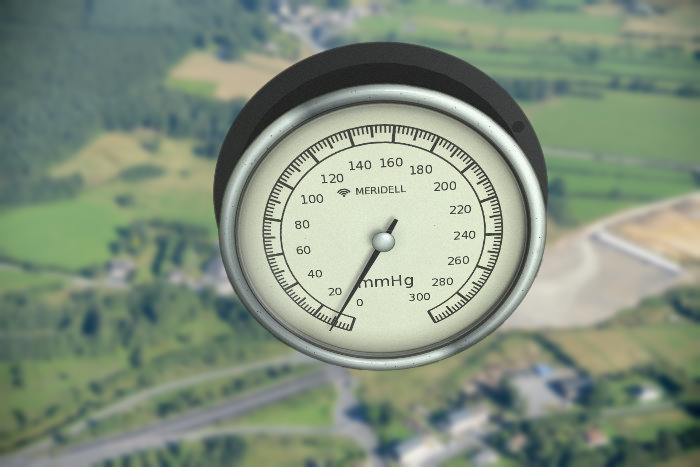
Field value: 10 mmHg
